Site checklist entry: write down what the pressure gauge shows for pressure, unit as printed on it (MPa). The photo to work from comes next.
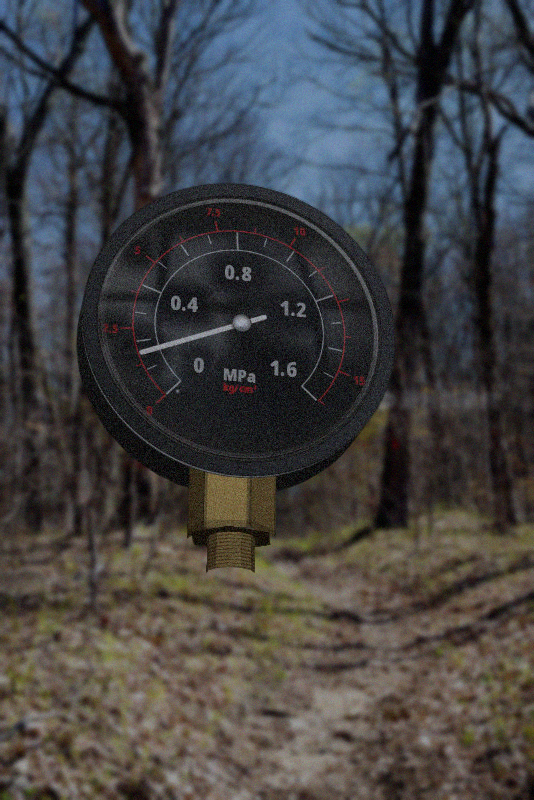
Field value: 0.15 MPa
